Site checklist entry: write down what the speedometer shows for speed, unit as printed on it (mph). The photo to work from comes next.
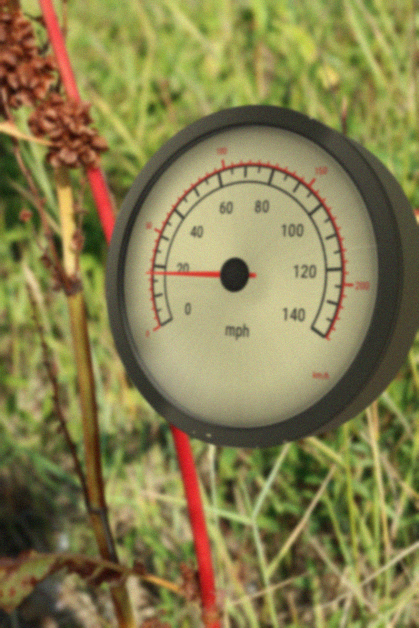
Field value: 17.5 mph
